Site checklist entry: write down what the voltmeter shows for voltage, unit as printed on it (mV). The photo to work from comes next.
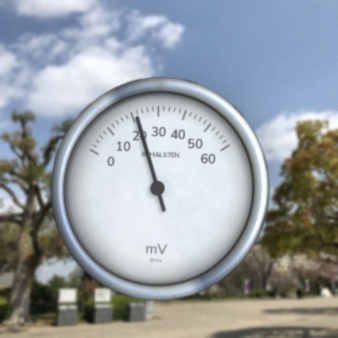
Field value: 22 mV
